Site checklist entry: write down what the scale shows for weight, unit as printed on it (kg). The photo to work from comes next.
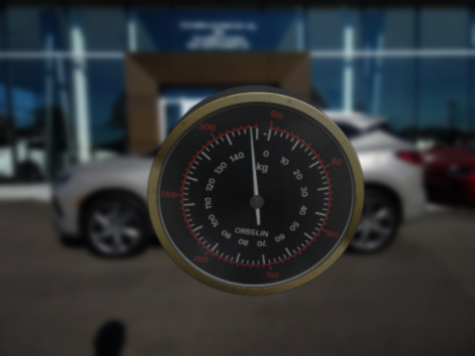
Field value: 148 kg
